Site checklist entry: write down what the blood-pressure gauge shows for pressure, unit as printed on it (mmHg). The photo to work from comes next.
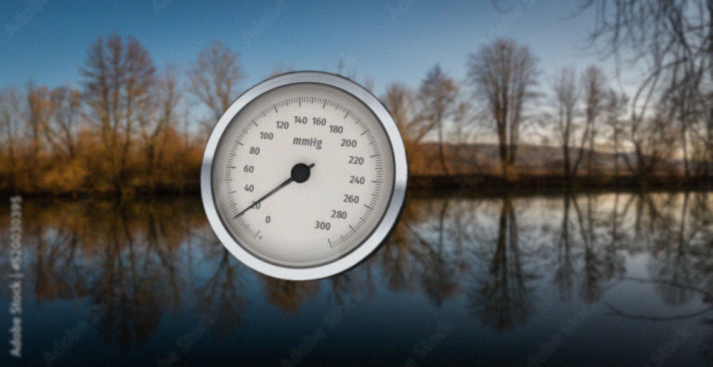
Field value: 20 mmHg
